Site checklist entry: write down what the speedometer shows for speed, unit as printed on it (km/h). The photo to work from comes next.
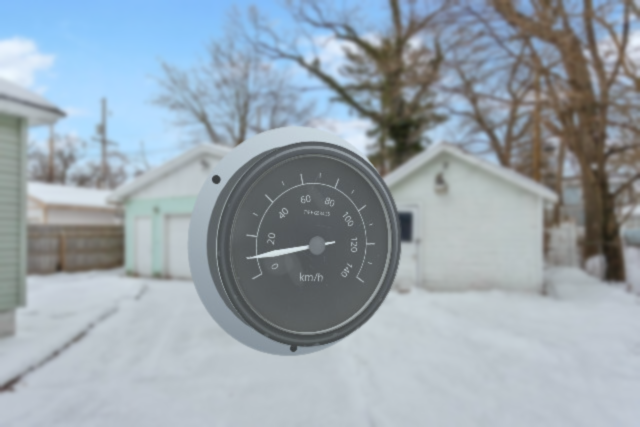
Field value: 10 km/h
